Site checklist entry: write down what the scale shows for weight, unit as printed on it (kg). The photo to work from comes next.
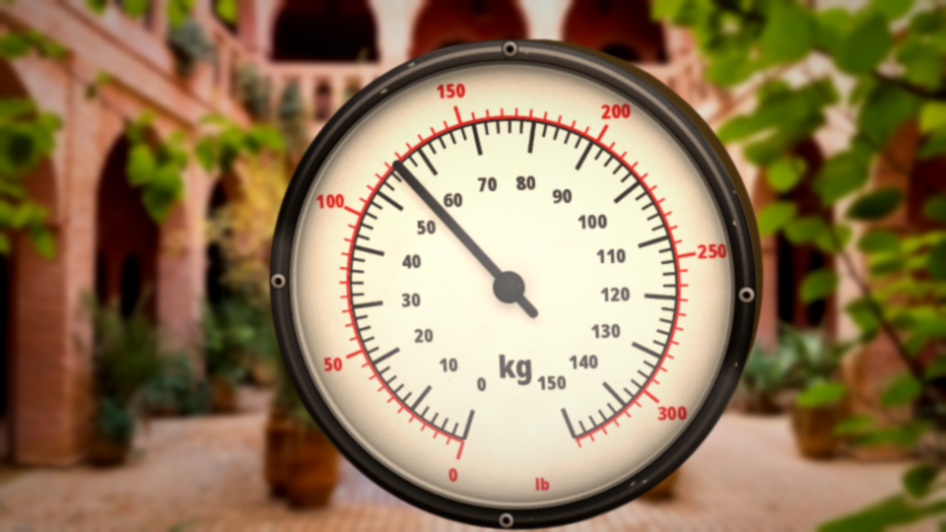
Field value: 56 kg
